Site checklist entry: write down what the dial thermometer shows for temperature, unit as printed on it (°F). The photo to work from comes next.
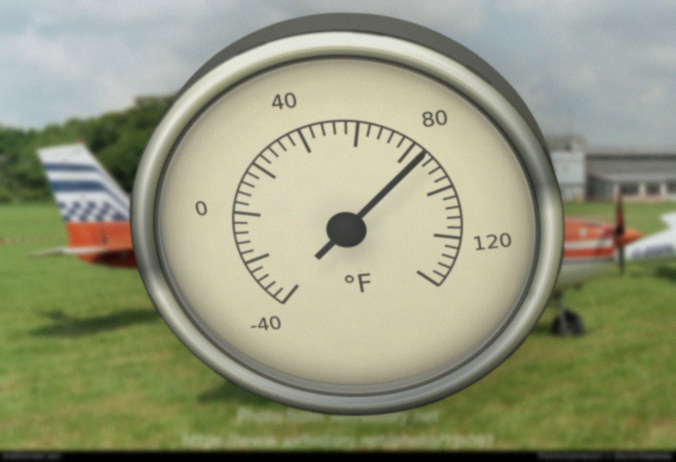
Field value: 84 °F
